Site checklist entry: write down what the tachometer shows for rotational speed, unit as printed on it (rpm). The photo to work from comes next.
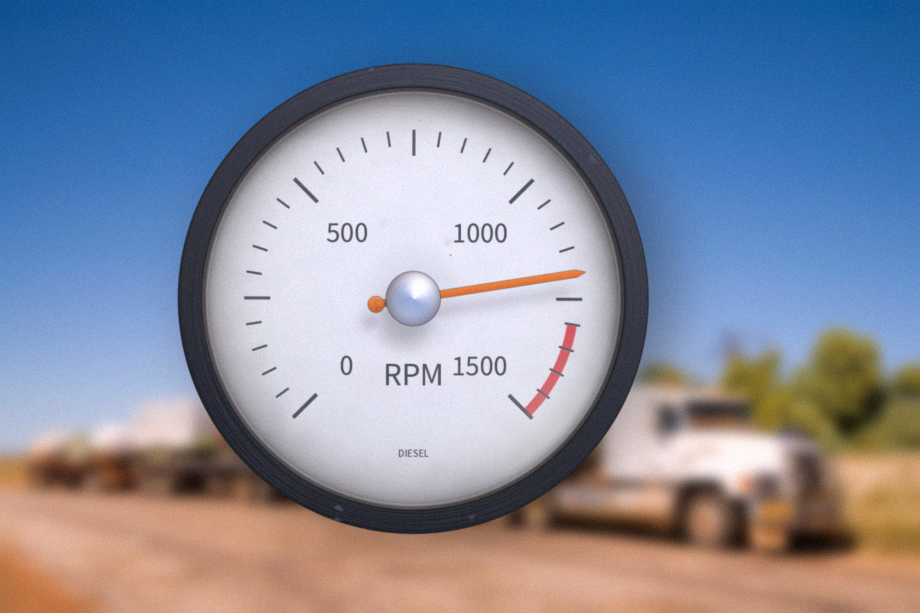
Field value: 1200 rpm
